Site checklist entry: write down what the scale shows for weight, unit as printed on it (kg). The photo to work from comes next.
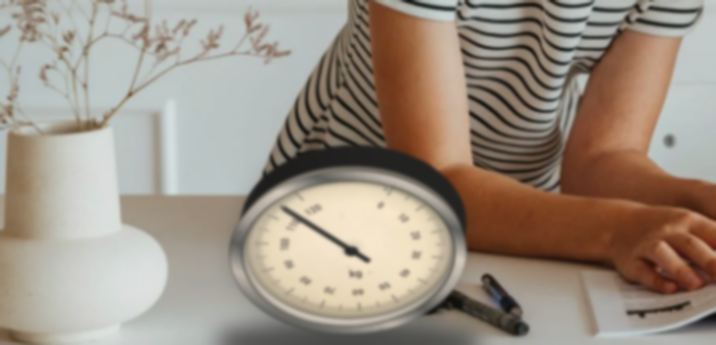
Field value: 115 kg
